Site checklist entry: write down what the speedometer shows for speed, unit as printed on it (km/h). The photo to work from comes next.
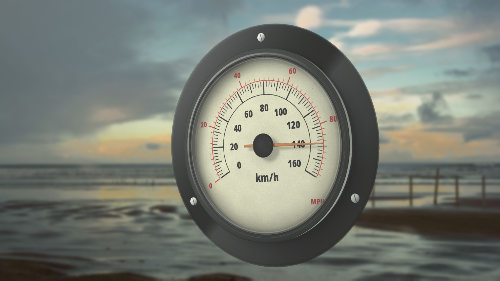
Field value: 140 km/h
